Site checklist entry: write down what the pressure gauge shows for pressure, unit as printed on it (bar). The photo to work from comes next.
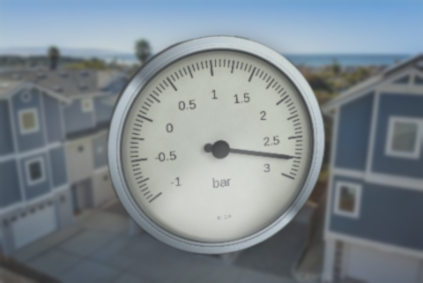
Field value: 2.75 bar
